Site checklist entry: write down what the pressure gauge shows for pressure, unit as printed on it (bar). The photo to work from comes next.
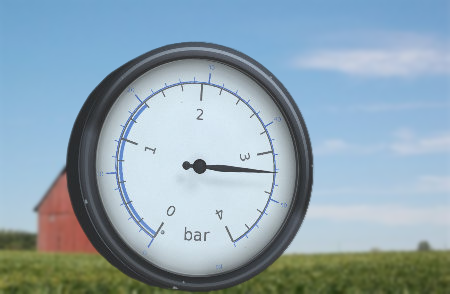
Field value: 3.2 bar
